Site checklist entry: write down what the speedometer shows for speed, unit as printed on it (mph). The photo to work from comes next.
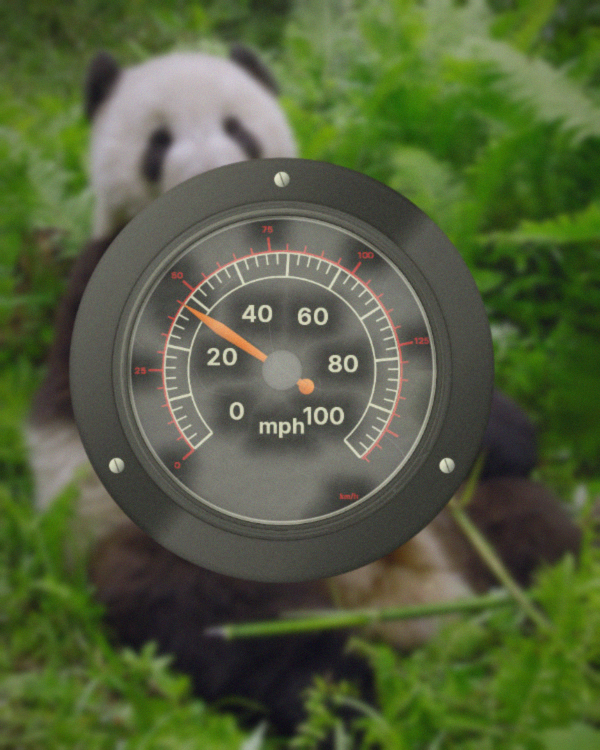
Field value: 28 mph
